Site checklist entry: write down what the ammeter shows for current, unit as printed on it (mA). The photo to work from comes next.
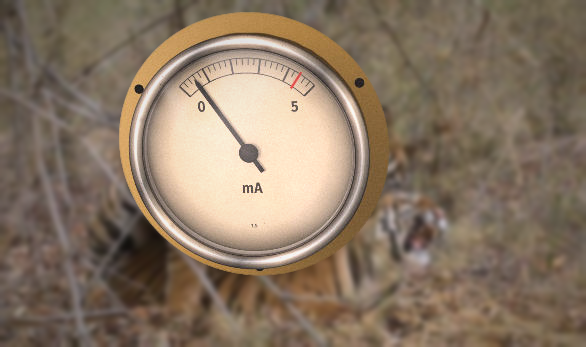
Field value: 0.6 mA
